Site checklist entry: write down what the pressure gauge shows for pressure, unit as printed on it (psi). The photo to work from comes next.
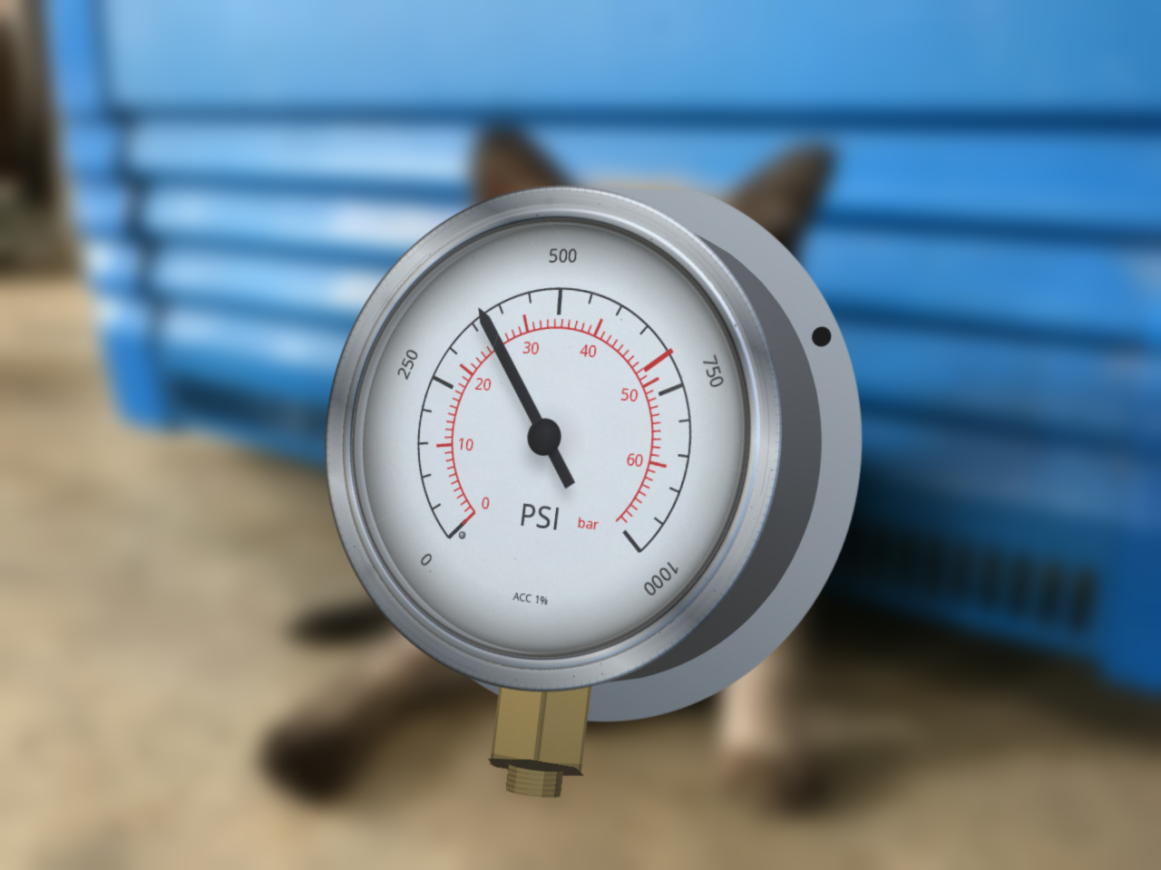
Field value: 375 psi
